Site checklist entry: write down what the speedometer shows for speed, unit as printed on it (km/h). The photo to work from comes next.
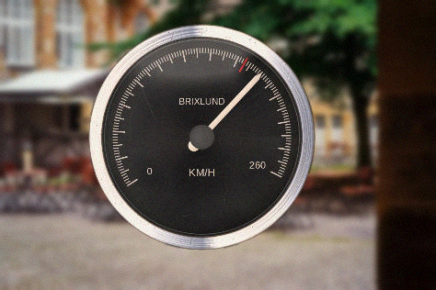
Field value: 180 km/h
